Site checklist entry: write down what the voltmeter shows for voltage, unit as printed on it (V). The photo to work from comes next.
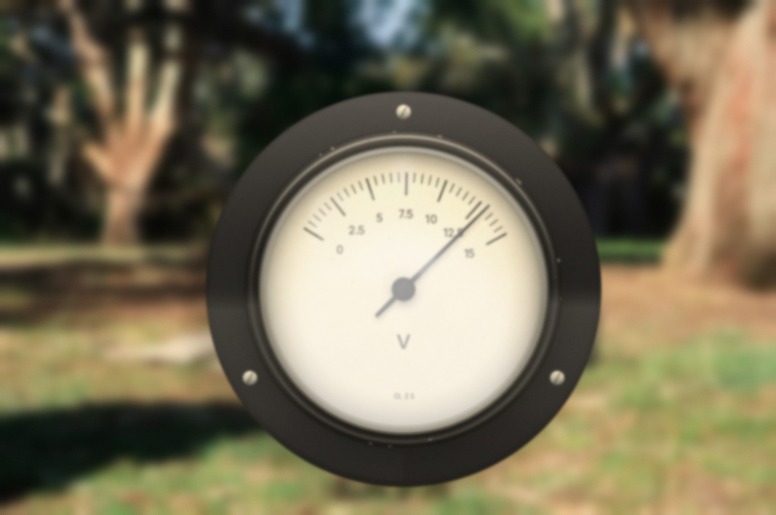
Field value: 13 V
